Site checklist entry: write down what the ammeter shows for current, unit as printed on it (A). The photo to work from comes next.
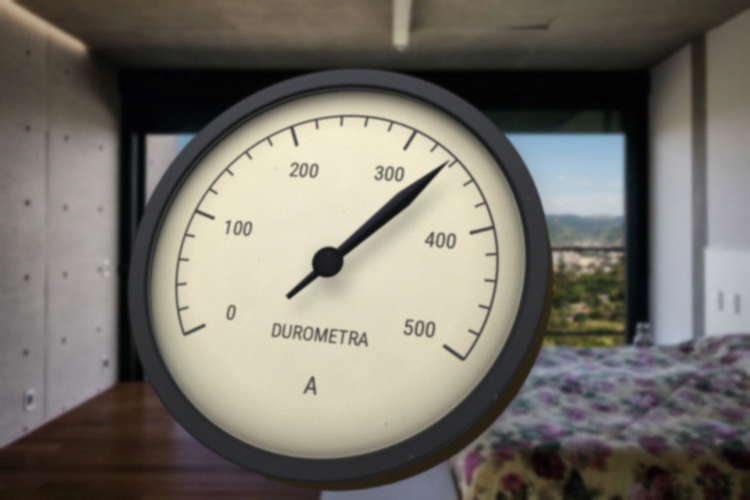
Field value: 340 A
